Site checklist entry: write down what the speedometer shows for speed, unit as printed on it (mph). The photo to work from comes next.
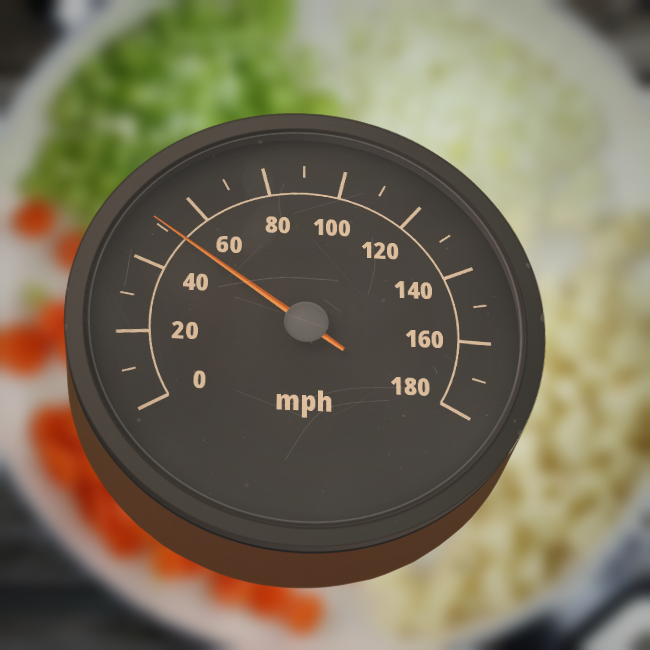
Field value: 50 mph
